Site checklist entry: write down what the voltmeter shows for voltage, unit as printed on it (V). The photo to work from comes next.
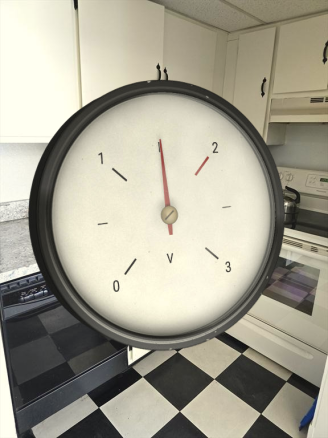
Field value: 1.5 V
